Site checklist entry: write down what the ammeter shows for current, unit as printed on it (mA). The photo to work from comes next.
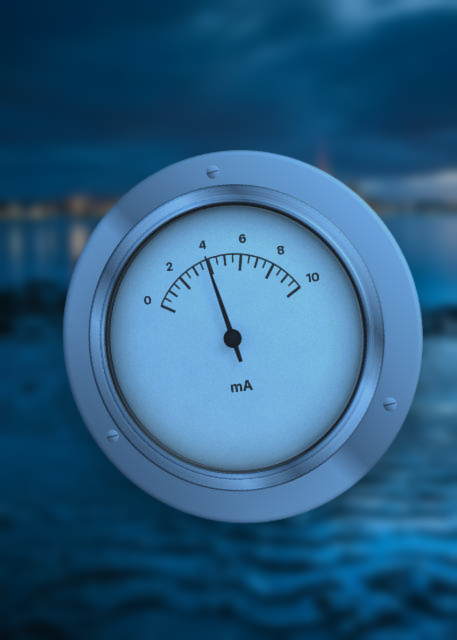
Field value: 4 mA
